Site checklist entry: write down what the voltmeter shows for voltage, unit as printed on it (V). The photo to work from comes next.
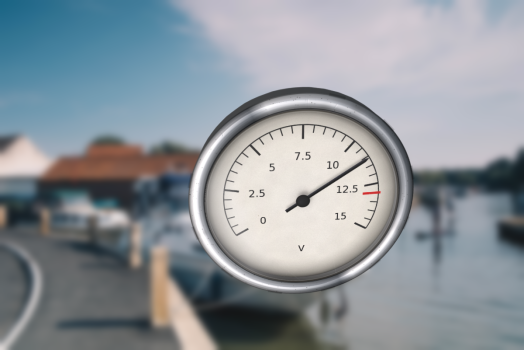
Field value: 11 V
